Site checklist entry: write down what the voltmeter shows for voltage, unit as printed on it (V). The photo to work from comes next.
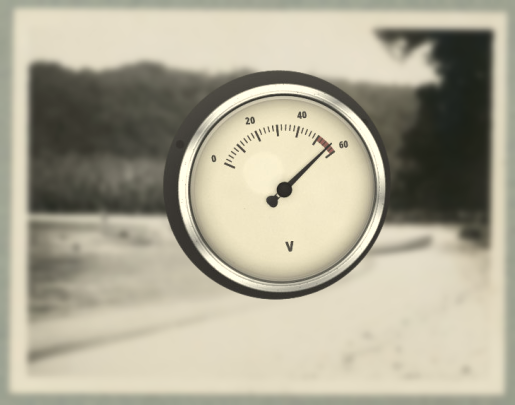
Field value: 56 V
